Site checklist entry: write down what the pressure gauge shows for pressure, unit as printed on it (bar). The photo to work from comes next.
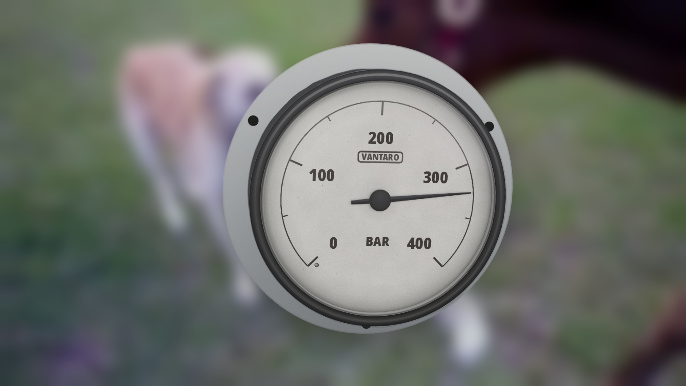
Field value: 325 bar
